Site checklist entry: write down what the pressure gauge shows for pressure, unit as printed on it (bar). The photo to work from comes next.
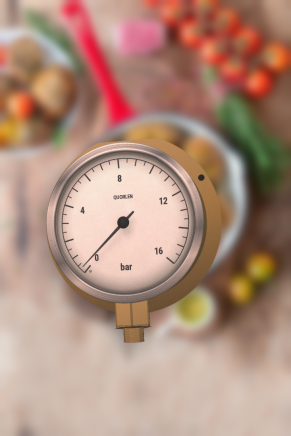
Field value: 0.25 bar
